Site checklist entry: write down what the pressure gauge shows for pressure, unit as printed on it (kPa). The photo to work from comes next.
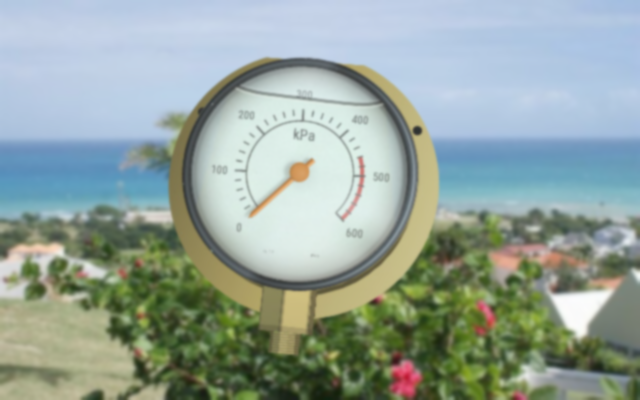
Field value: 0 kPa
